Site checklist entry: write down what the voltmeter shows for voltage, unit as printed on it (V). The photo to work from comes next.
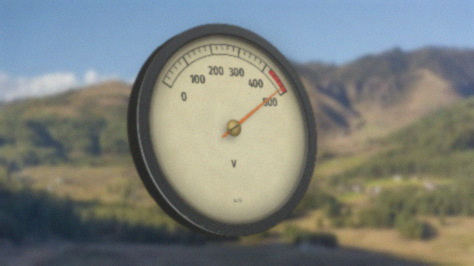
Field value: 480 V
